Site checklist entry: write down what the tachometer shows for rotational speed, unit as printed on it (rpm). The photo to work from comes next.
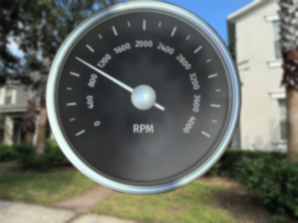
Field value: 1000 rpm
